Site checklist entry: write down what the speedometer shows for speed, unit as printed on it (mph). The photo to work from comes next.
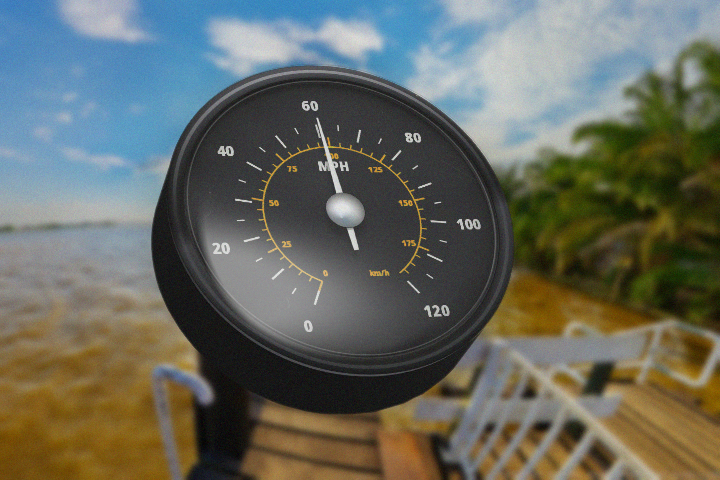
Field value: 60 mph
